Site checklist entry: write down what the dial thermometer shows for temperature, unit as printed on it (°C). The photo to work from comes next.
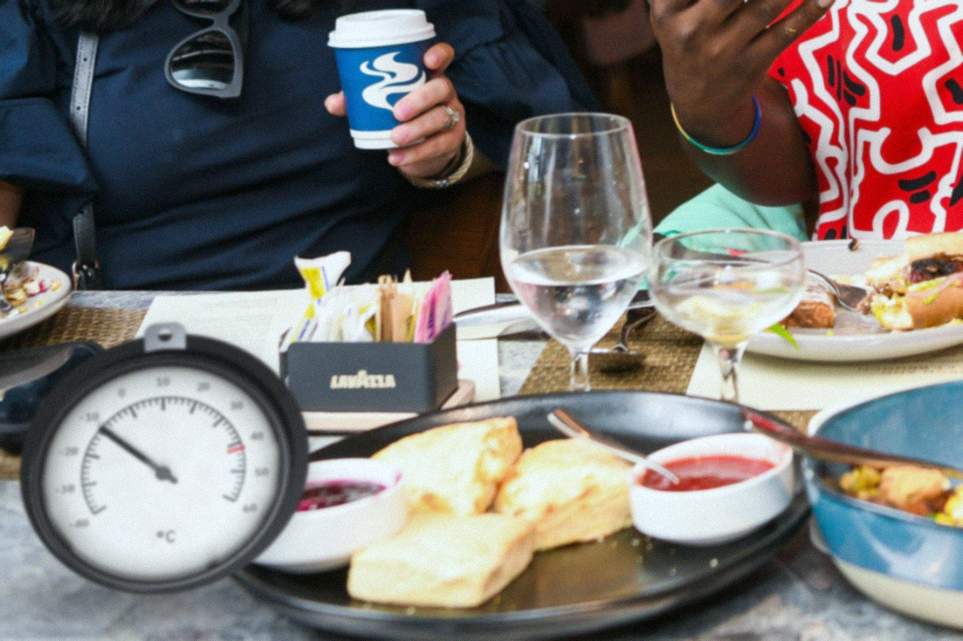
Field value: -10 °C
